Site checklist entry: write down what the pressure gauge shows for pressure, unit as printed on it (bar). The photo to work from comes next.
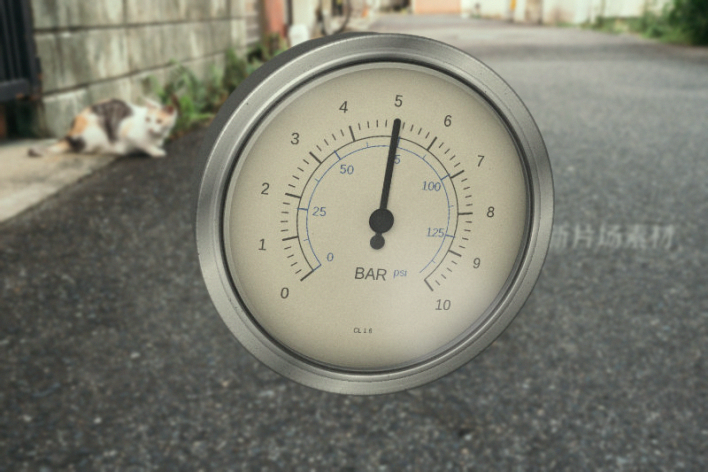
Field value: 5 bar
